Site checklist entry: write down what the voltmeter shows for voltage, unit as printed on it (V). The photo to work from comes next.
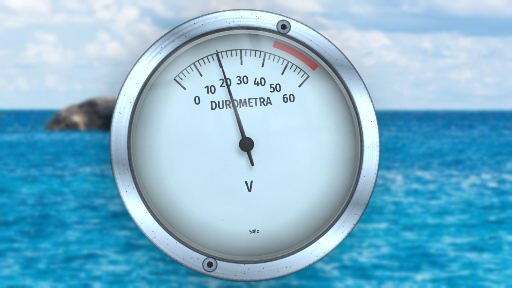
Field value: 20 V
